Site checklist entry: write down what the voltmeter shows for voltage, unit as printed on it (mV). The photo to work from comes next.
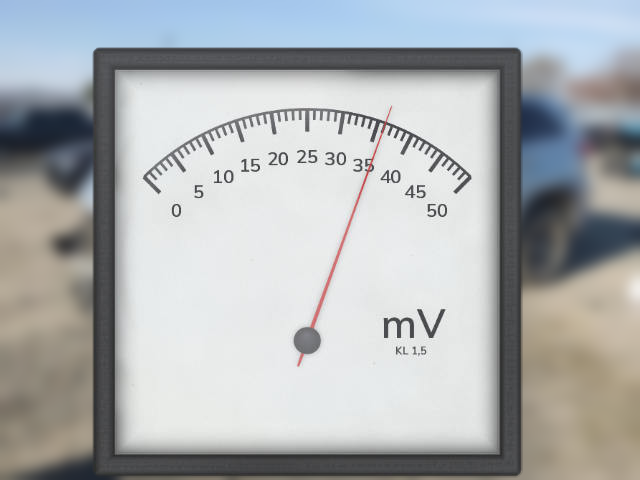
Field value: 36 mV
